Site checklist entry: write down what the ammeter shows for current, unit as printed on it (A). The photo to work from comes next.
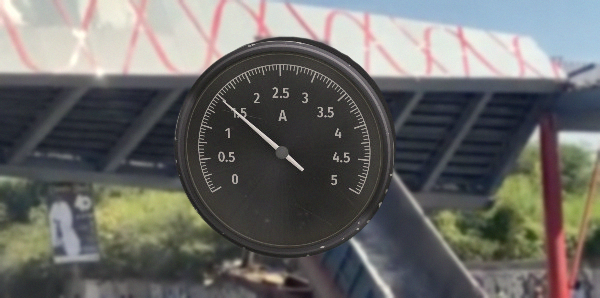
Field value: 1.5 A
